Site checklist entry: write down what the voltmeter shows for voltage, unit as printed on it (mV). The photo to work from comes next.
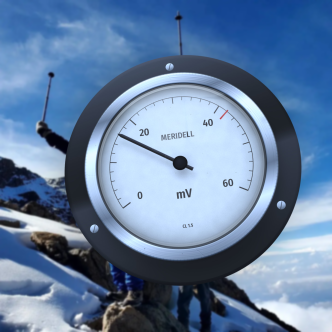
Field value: 16 mV
